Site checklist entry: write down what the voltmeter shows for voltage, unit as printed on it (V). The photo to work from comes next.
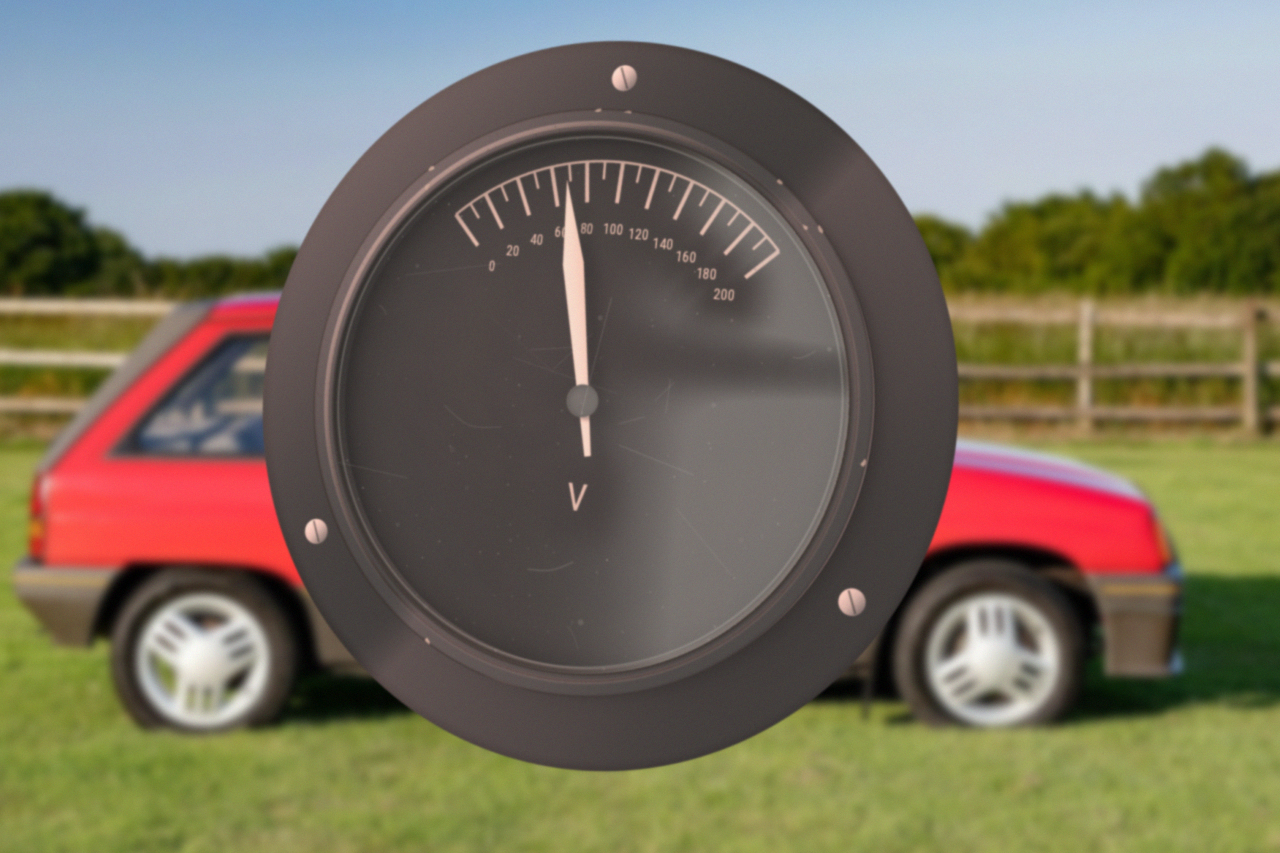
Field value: 70 V
